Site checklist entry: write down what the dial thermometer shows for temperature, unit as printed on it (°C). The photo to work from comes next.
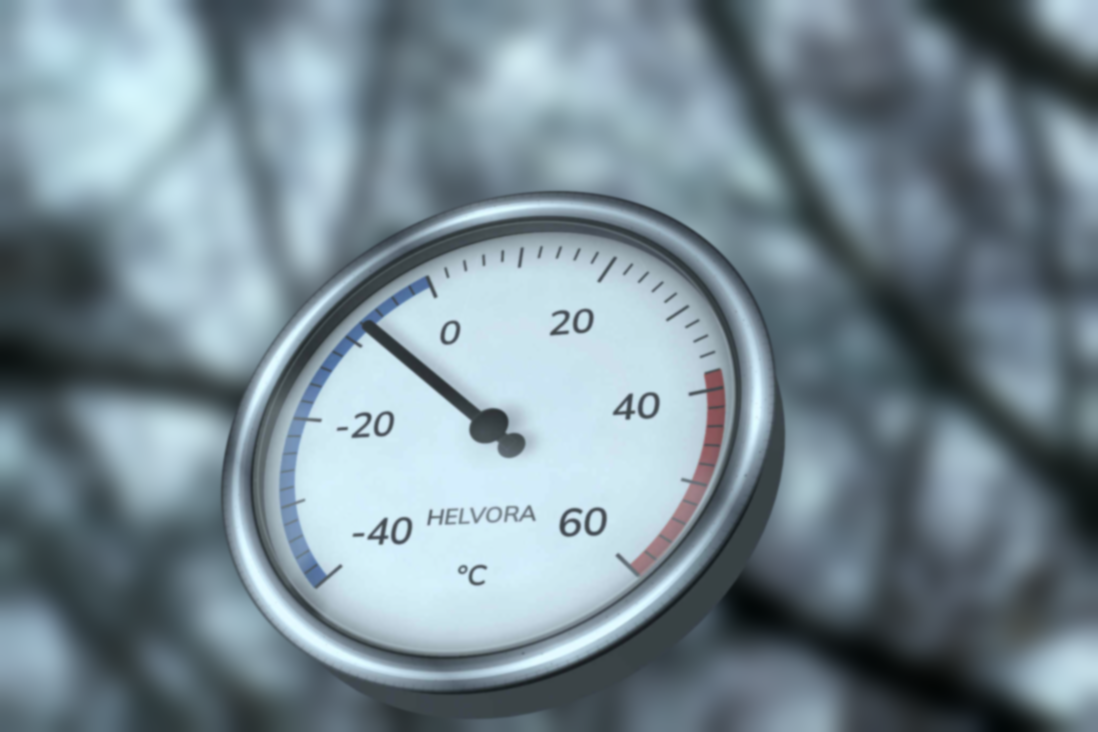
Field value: -8 °C
